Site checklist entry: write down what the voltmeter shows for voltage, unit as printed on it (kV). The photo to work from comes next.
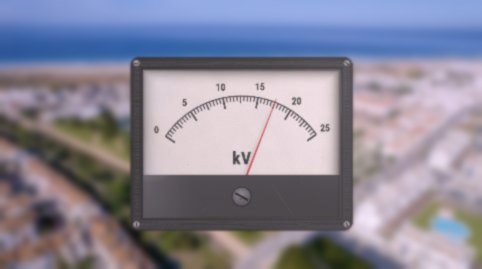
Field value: 17.5 kV
